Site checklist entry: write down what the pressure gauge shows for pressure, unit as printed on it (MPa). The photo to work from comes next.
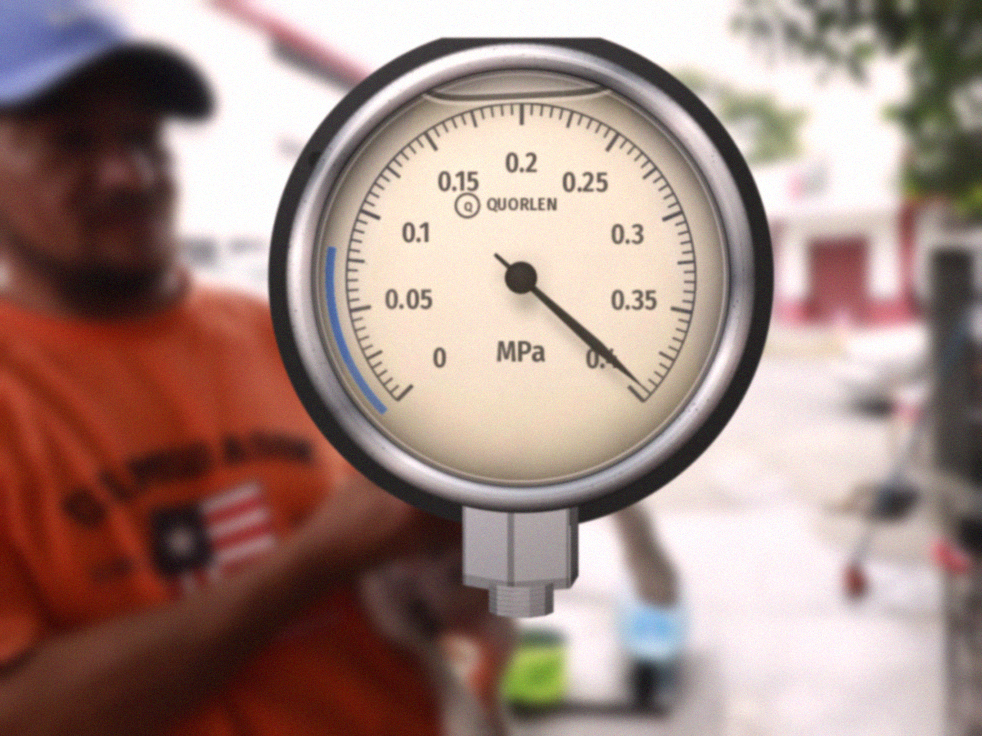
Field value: 0.395 MPa
